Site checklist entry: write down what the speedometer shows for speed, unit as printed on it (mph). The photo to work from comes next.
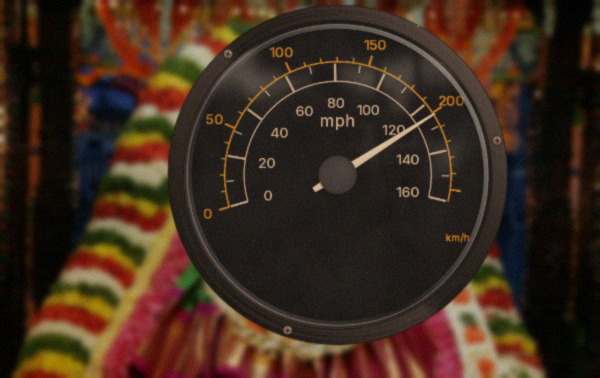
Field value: 125 mph
